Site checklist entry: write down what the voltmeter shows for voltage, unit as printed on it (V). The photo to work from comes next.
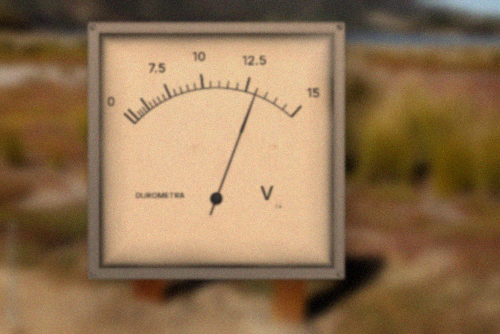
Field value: 13 V
